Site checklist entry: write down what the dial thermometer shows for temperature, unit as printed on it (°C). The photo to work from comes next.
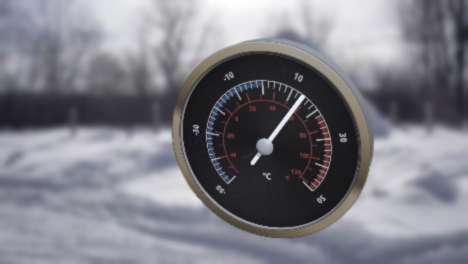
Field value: 14 °C
